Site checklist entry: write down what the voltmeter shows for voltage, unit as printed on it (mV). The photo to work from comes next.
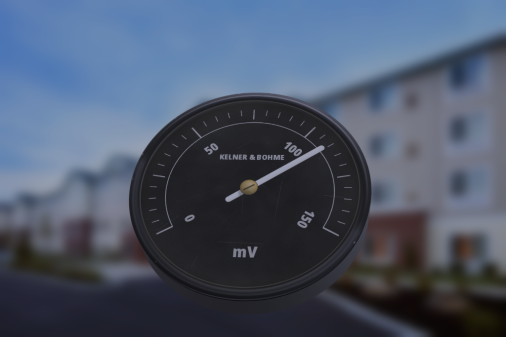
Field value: 110 mV
